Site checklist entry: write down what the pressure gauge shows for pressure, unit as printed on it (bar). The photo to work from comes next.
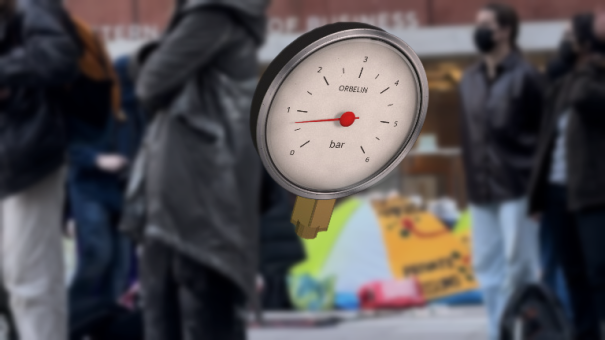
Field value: 0.75 bar
